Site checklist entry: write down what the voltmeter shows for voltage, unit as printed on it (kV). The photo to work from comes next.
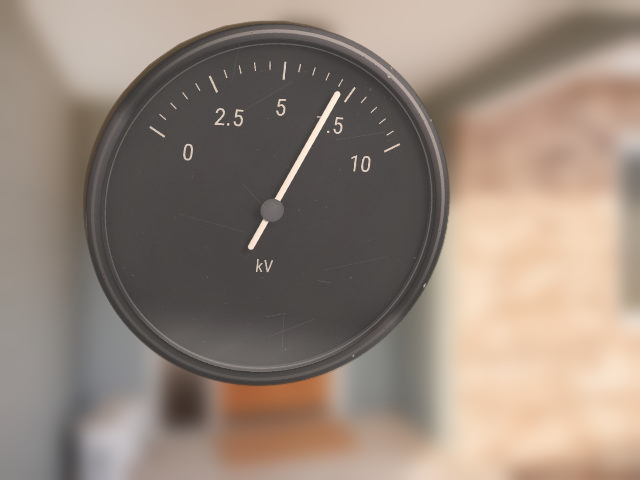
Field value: 7 kV
